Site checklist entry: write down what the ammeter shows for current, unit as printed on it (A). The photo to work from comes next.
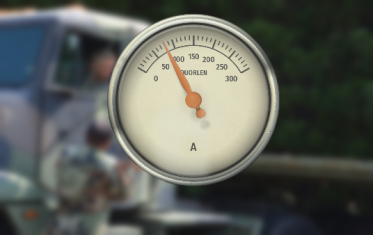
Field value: 80 A
